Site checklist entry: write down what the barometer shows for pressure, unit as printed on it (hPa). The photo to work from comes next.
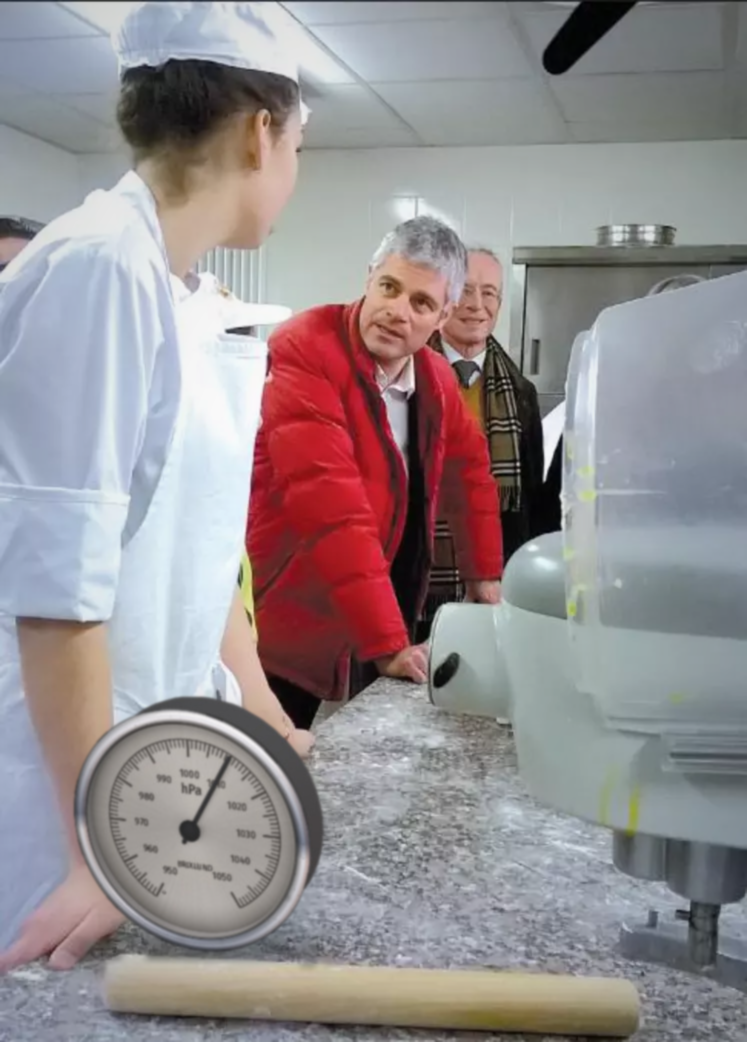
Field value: 1010 hPa
